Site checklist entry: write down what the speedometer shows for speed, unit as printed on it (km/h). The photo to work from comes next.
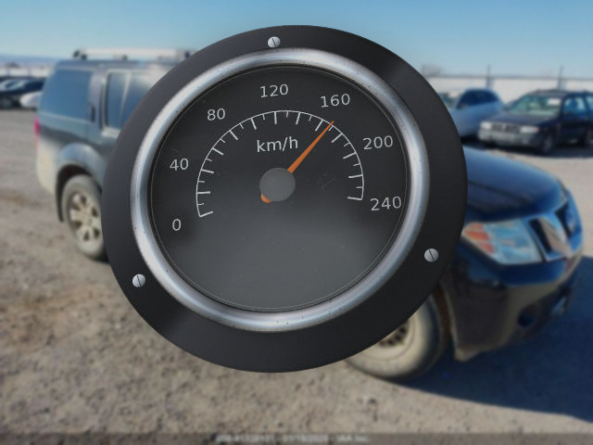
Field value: 170 km/h
